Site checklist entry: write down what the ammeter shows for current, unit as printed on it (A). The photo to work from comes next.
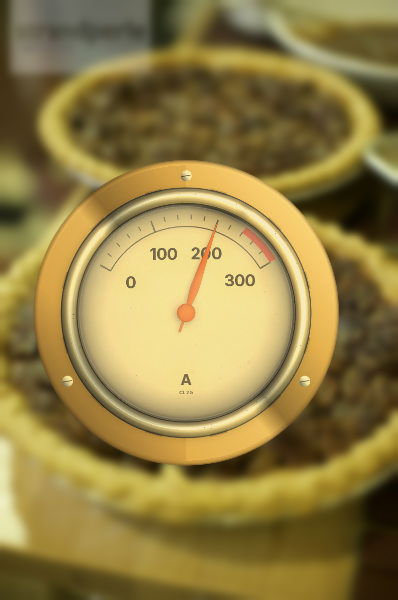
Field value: 200 A
